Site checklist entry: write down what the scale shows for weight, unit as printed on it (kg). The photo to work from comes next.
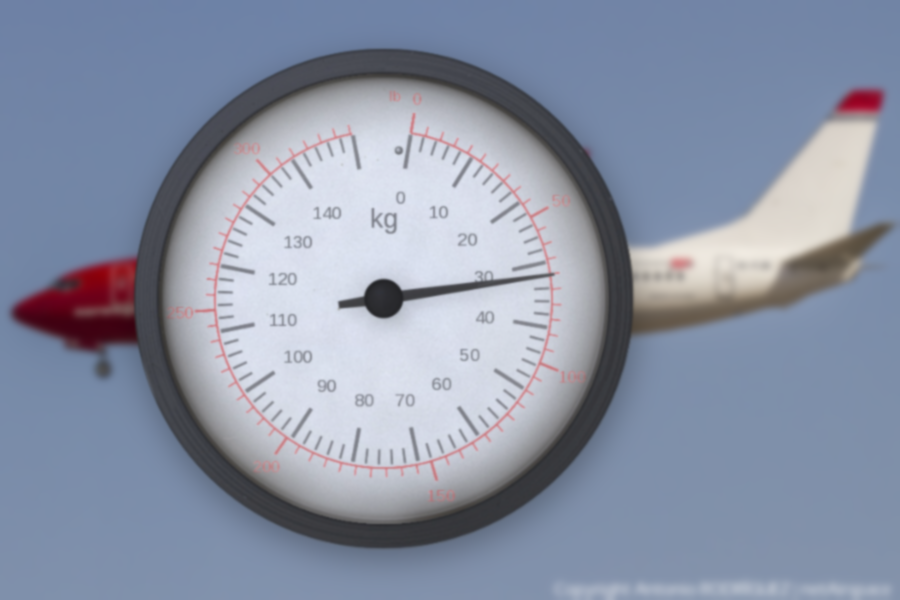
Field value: 32 kg
